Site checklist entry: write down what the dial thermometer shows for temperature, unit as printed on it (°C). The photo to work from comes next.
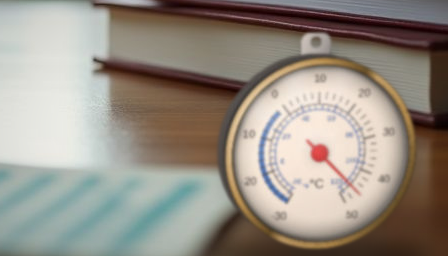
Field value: 46 °C
